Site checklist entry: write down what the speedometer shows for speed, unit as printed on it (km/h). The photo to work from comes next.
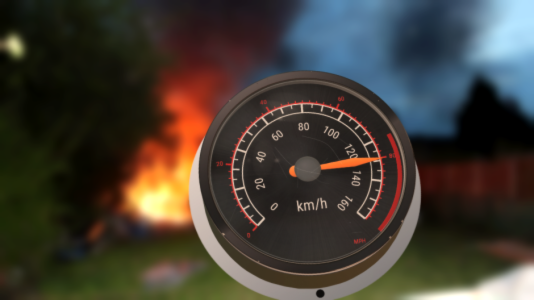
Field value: 130 km/h
